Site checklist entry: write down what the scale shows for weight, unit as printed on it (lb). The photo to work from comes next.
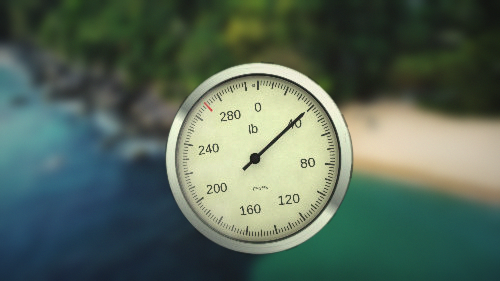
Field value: 40 lb
